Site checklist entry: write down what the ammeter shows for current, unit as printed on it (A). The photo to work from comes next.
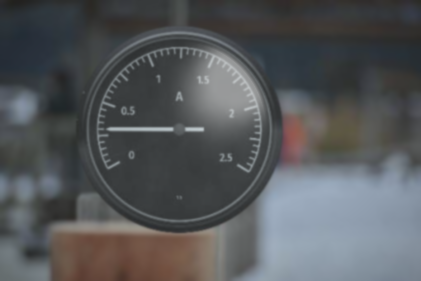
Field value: 0.3 A
